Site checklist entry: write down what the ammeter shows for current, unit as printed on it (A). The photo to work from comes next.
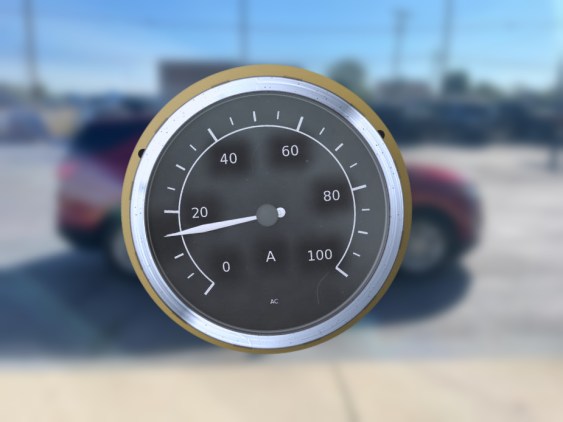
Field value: 15 A
